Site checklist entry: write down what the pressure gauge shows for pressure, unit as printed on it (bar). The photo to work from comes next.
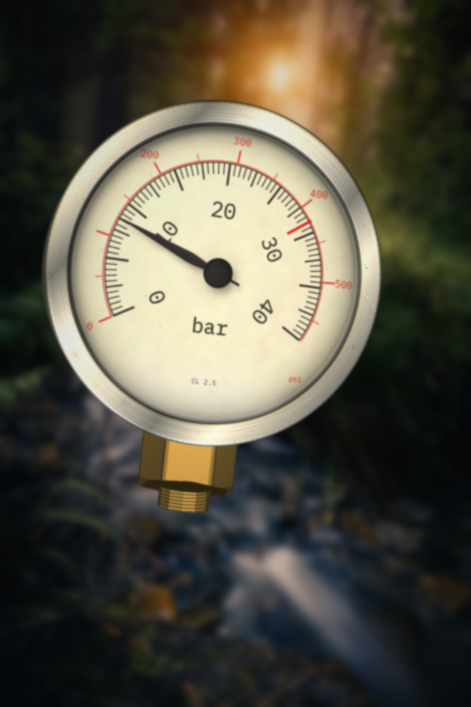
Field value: 8.5 bar
